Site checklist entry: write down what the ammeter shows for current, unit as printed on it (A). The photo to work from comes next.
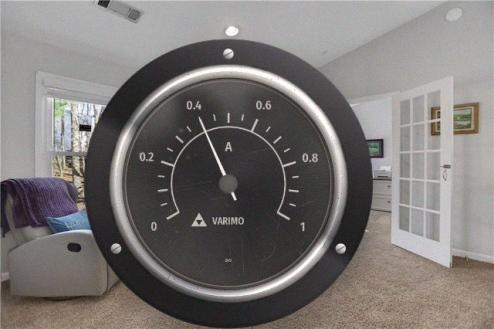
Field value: 0.4 A
